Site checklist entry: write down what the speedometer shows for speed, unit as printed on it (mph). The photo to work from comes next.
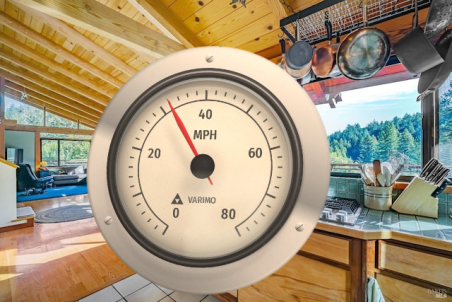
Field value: 32 mph
